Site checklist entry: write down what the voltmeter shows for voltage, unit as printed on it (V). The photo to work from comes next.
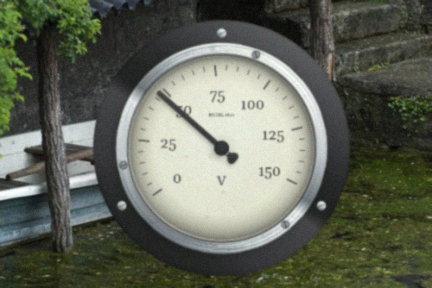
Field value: 47.5 V
